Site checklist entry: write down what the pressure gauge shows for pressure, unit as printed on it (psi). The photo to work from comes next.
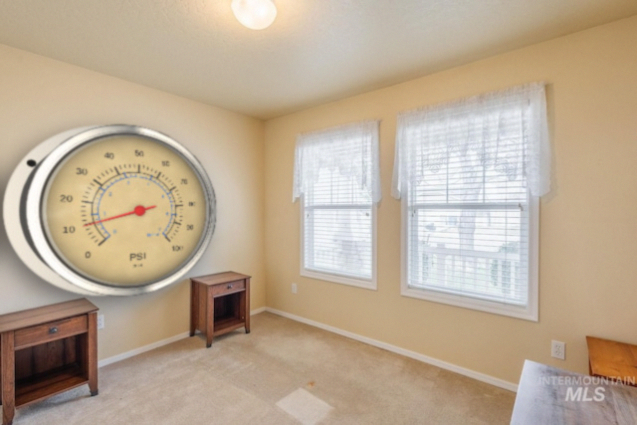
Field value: 10 psi
